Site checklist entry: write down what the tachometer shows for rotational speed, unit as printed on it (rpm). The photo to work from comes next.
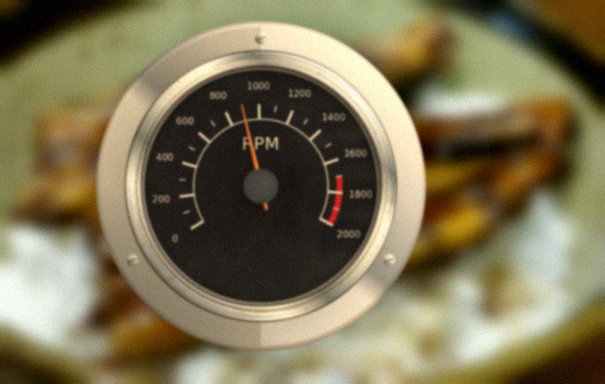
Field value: 900 rpm
